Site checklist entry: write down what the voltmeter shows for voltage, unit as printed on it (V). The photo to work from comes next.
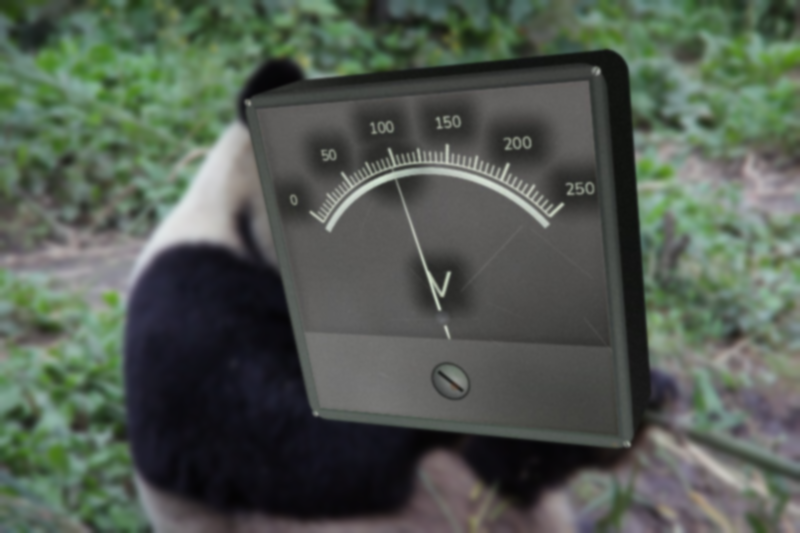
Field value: 100 V
